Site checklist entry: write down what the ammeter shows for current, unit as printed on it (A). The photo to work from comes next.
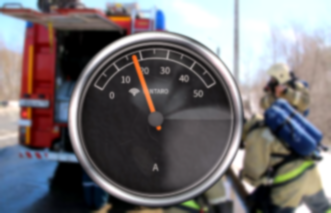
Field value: 17.5 A
